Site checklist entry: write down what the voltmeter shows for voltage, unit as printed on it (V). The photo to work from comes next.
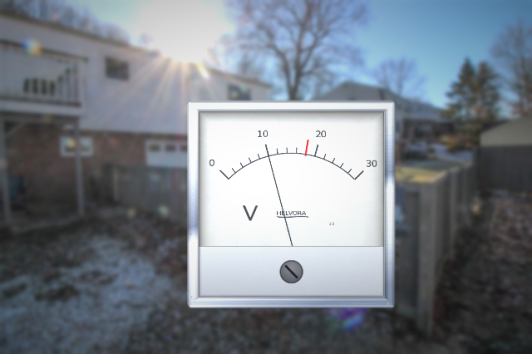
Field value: 10 V
